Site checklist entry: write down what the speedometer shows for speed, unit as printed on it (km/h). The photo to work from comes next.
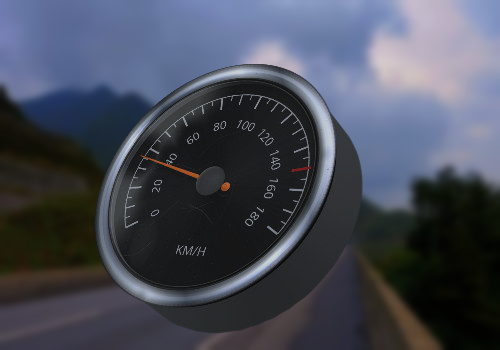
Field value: 35 km/h
